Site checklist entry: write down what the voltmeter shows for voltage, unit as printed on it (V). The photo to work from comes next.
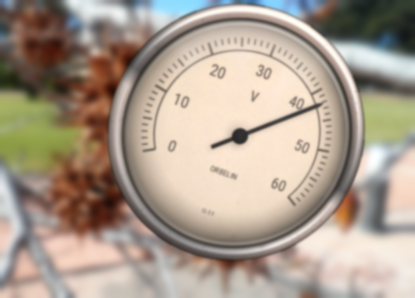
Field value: 42 V
